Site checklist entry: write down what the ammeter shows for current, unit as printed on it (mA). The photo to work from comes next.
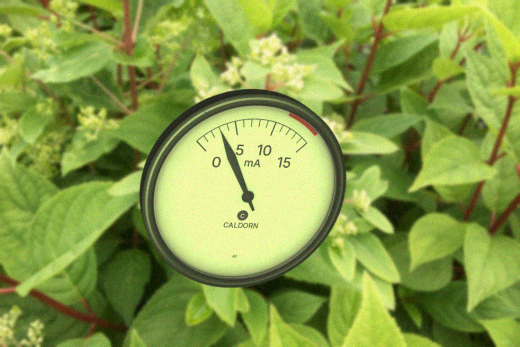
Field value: 3 mA
